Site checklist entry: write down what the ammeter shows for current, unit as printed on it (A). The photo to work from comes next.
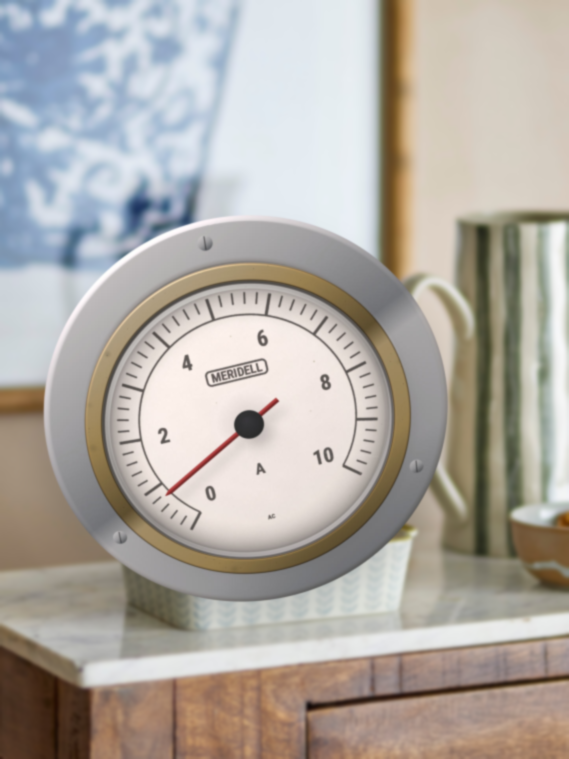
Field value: 0.8 A
